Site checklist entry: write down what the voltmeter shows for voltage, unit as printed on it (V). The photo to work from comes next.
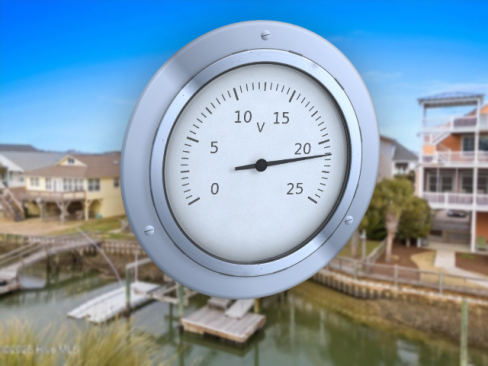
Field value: 21 V
